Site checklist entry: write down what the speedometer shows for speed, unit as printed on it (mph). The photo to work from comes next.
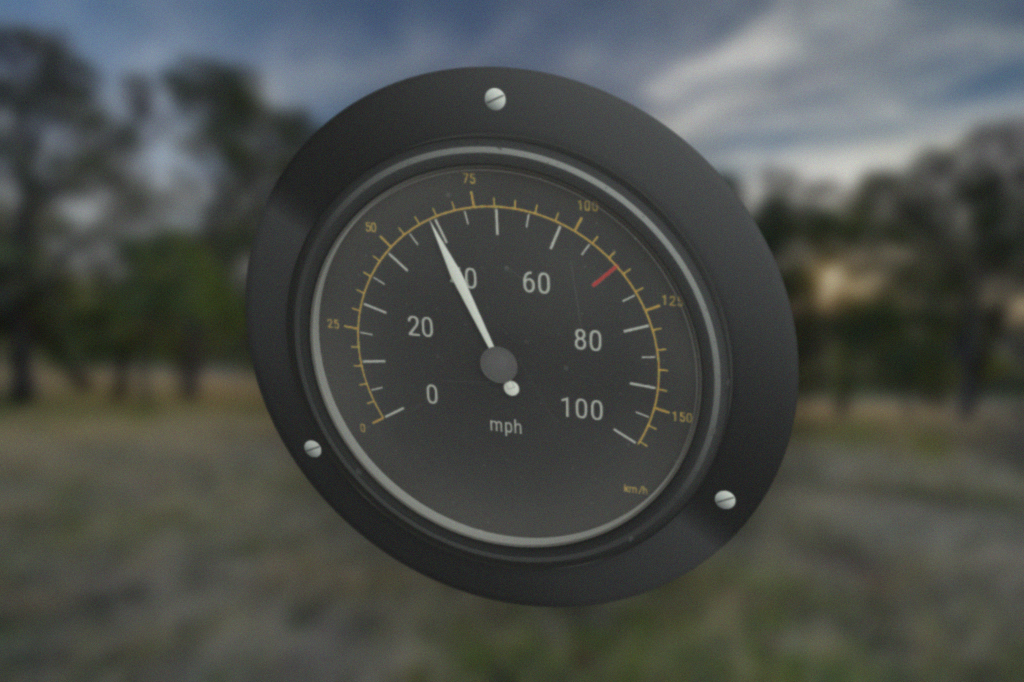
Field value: 40 mph
